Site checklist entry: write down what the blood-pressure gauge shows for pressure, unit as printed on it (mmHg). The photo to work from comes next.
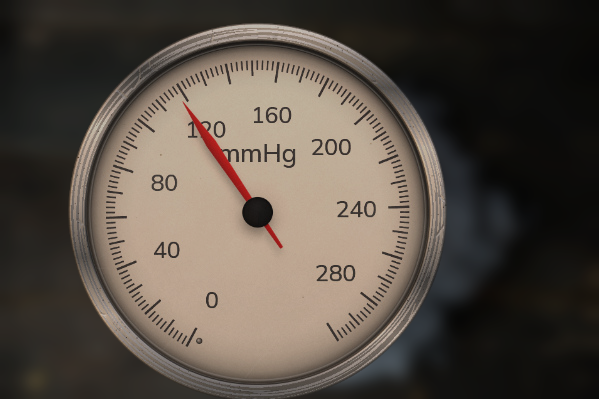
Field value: 118 mmHg
